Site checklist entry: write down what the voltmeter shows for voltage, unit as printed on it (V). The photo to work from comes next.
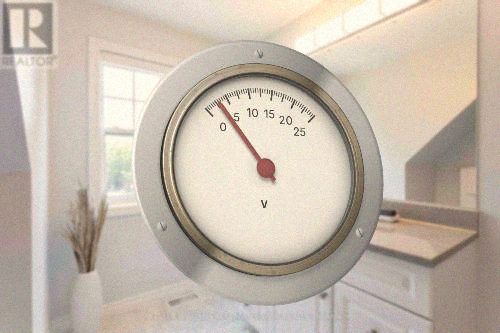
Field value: 2.5 V
